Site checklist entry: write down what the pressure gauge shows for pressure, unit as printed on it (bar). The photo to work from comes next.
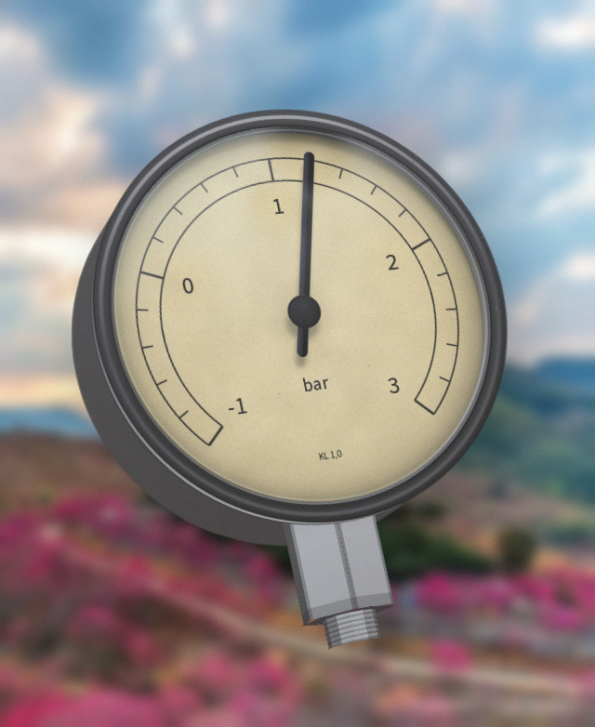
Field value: 1.2 bar
